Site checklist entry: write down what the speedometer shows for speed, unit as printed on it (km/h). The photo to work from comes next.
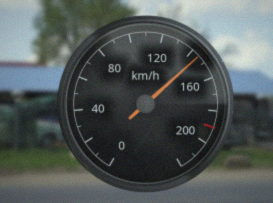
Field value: 145 km/h
